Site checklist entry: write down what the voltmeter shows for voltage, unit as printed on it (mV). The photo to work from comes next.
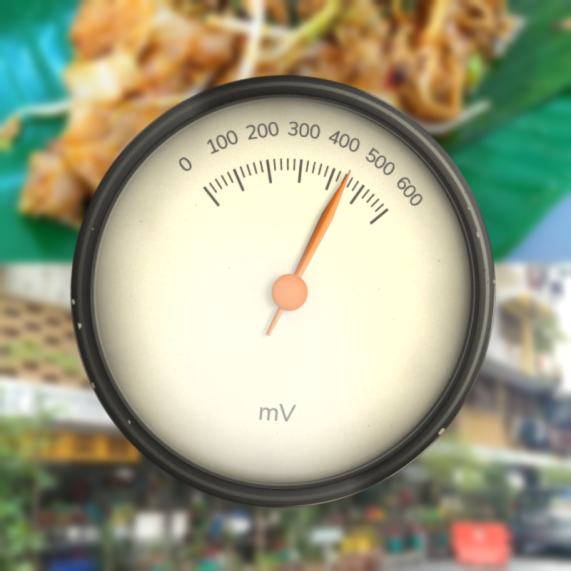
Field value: 440 mV
